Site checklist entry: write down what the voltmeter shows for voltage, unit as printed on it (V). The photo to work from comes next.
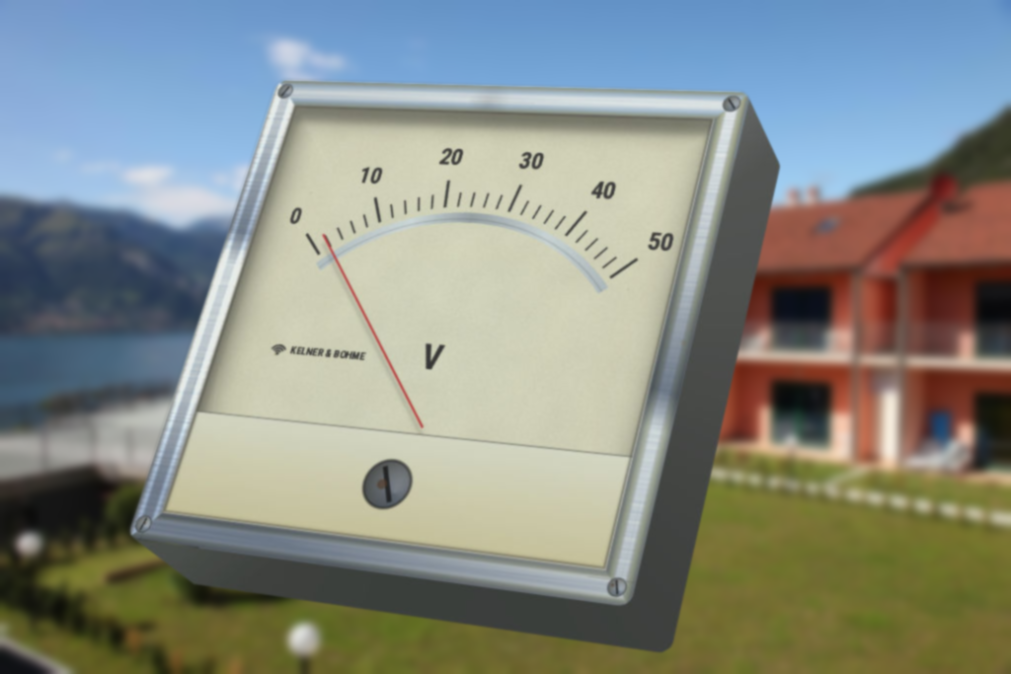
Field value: 2 V
